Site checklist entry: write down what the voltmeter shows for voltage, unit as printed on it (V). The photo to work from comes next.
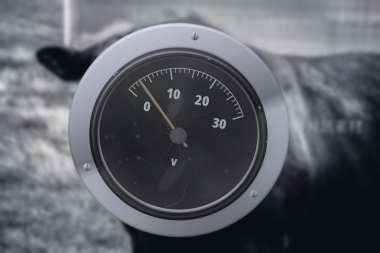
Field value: 3 V
